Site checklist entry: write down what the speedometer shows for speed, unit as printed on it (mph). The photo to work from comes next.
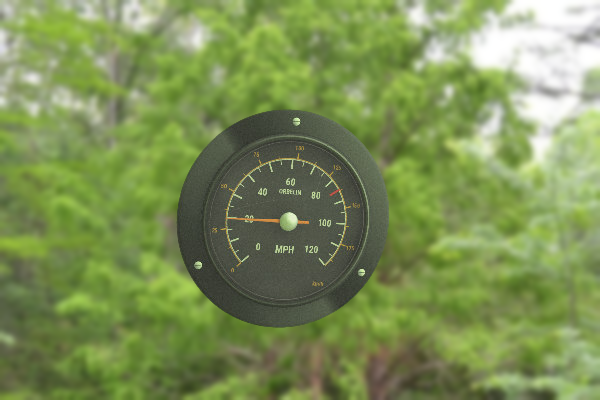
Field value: 20 mph
